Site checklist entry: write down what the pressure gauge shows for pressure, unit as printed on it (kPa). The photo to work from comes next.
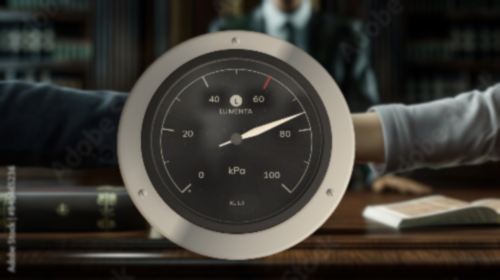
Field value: 75 kPa
